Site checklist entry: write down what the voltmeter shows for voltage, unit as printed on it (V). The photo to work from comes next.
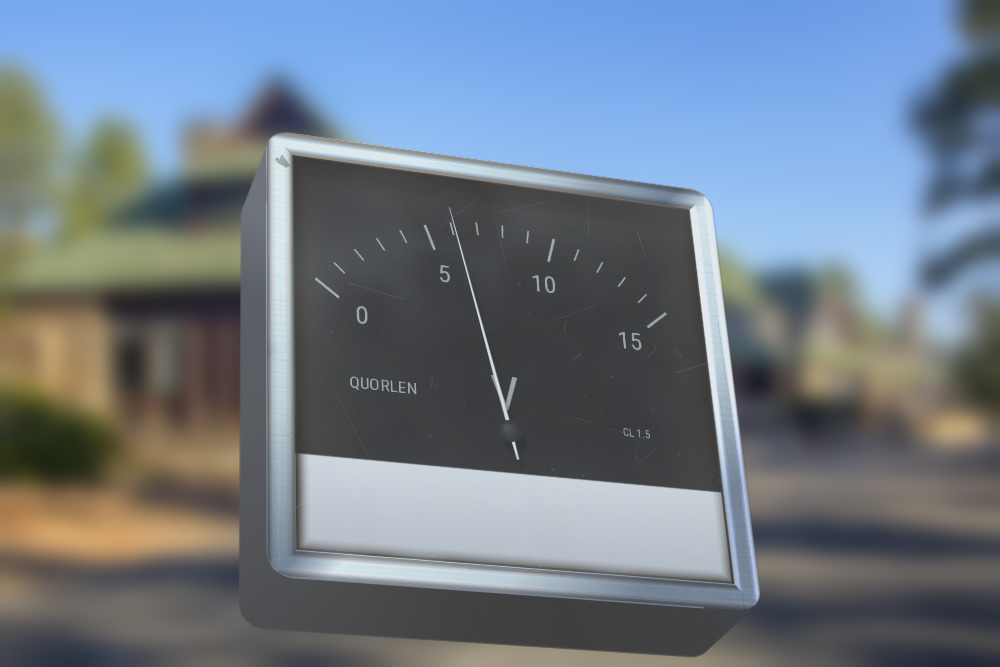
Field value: 6 V
